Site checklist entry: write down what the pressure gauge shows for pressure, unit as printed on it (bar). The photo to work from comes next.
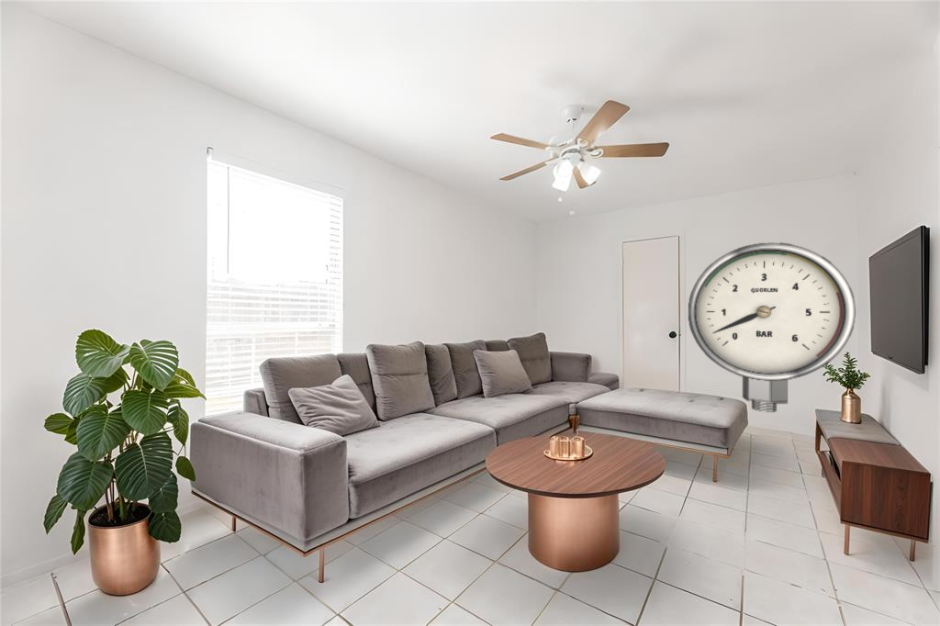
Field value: 0.4 bar
